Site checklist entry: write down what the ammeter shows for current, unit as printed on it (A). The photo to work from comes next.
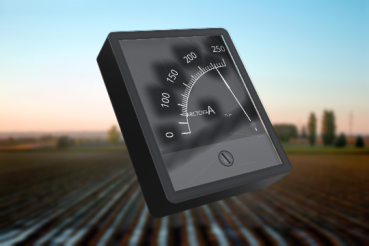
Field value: 225 A
